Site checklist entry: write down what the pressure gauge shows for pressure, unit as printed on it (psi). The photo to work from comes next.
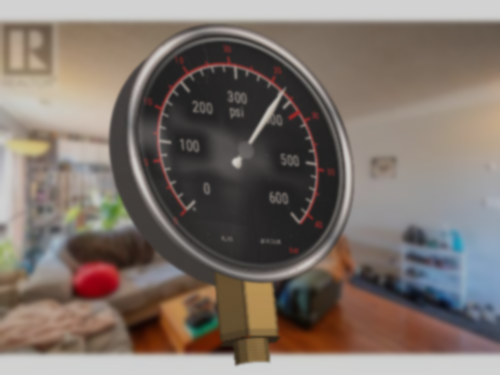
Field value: 380 psi
